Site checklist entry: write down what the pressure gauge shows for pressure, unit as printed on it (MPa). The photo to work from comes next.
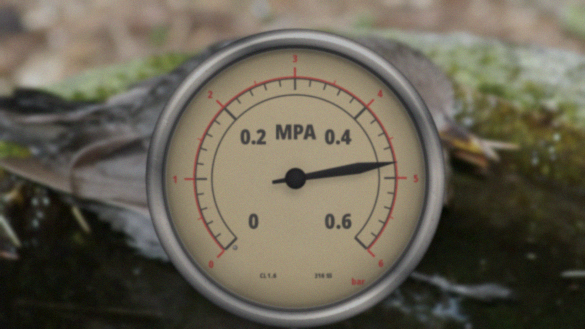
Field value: 0.48 MPa
